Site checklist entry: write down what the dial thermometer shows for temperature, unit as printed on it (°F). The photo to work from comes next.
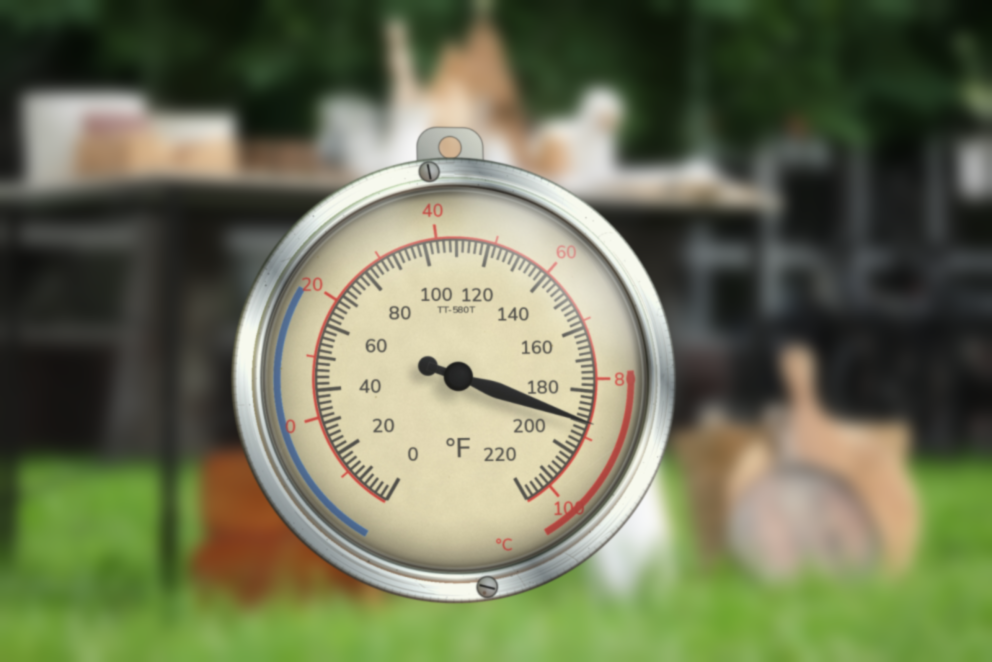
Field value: 190 °F
